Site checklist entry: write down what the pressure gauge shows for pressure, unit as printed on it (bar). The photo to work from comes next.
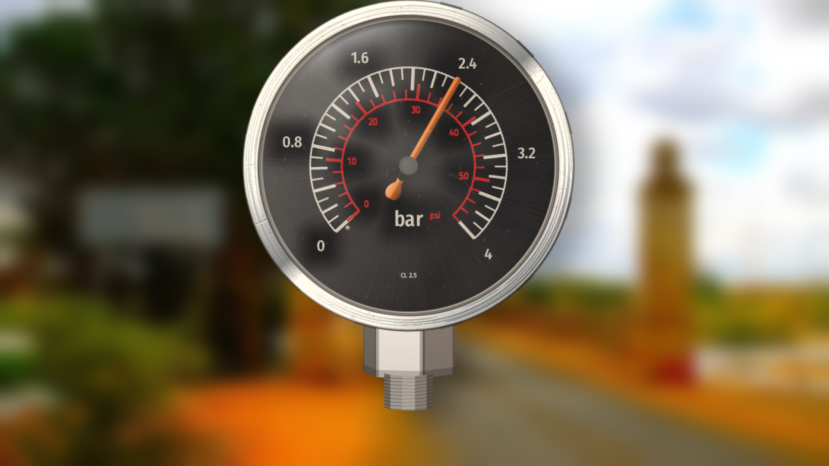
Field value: 2.4 bar
